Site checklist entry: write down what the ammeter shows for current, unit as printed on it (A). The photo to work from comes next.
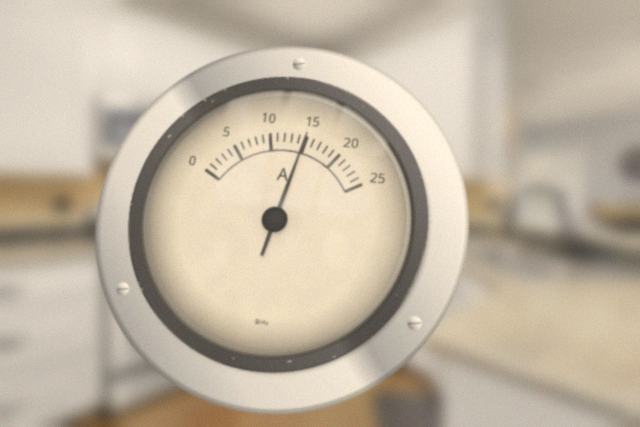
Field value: 15 A
